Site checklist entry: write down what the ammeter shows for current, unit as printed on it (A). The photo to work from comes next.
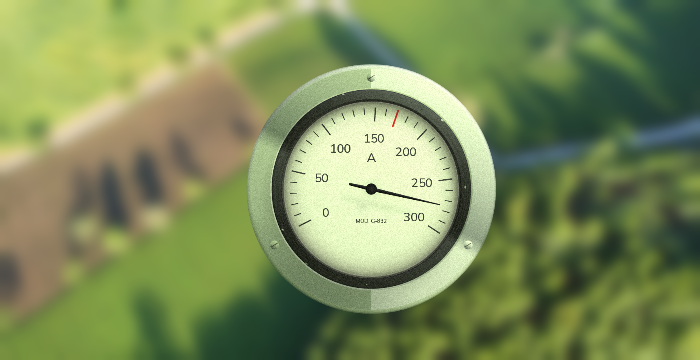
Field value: 275 A
